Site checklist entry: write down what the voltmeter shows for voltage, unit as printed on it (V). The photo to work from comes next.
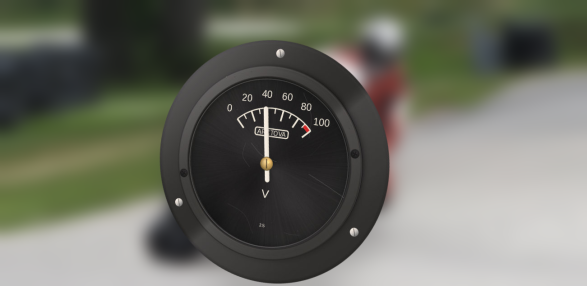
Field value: 40 V
